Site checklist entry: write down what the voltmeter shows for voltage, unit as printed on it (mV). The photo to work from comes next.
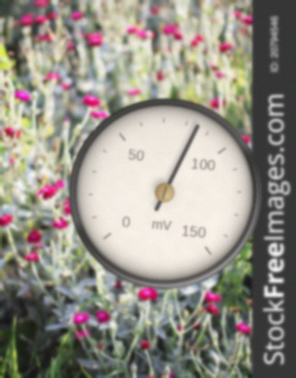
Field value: 85 mV
